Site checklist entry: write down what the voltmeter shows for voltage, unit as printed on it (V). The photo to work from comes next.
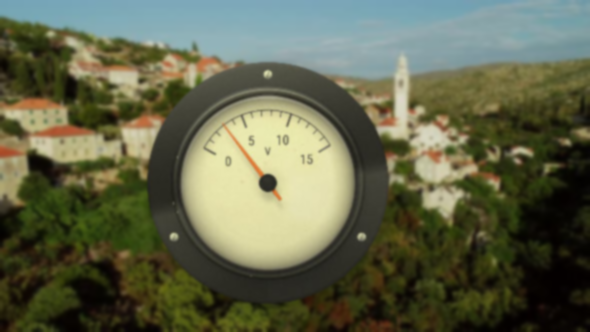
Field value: 3 V
